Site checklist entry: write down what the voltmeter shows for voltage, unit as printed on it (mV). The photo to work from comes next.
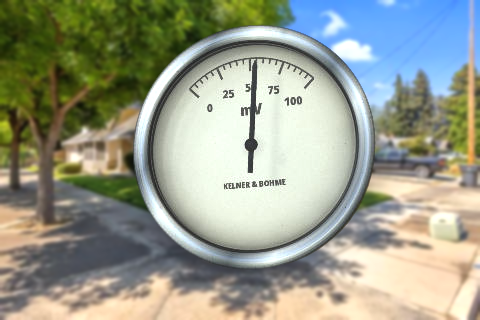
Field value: 55 mV
